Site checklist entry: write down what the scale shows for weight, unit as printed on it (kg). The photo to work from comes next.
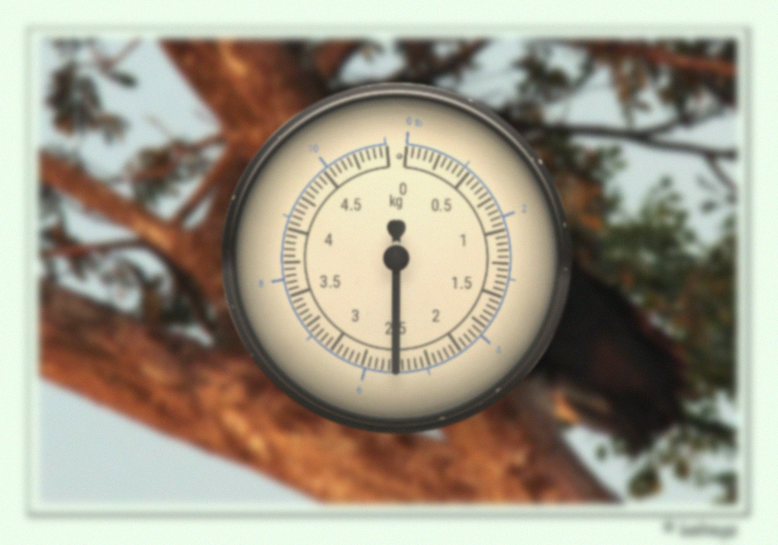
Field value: 2.5 kg
